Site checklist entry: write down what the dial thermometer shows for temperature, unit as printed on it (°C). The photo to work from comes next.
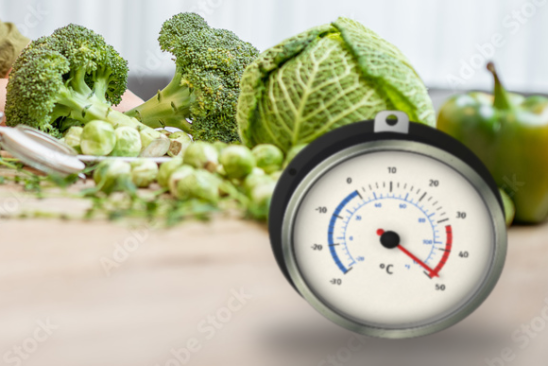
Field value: 48 °C
